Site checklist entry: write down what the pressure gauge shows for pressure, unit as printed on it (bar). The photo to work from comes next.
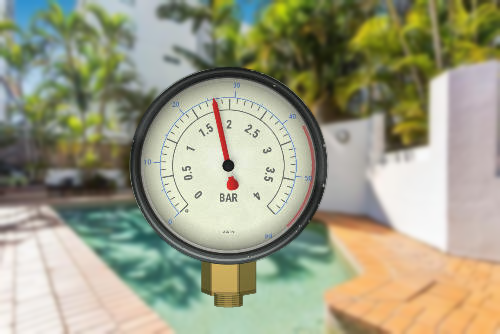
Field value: 1.8 bar
